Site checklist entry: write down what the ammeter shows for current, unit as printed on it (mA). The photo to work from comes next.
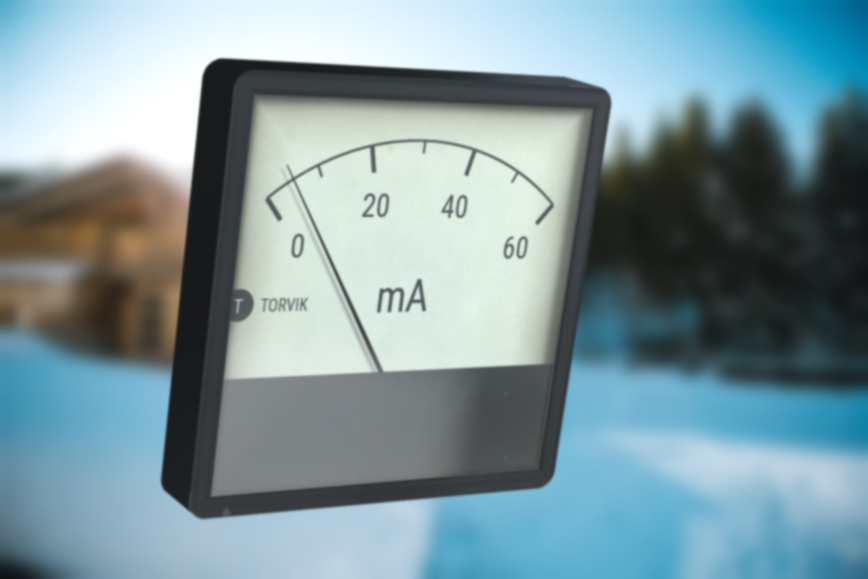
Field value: 5 mA
